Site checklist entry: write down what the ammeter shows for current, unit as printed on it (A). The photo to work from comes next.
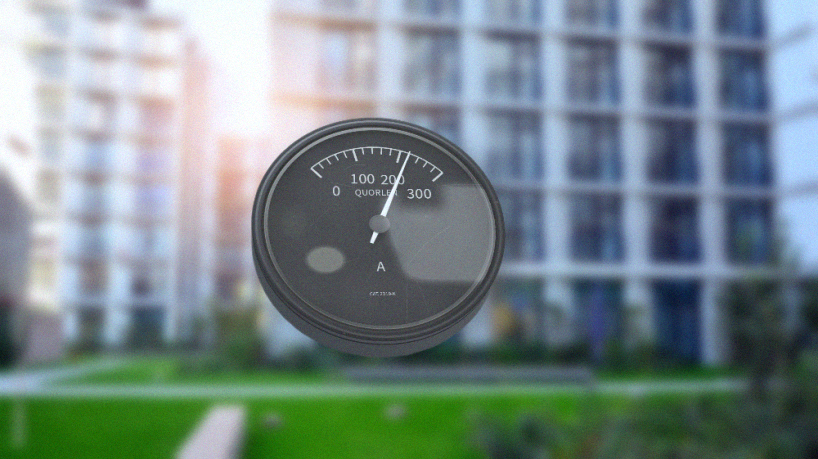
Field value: 220 A
